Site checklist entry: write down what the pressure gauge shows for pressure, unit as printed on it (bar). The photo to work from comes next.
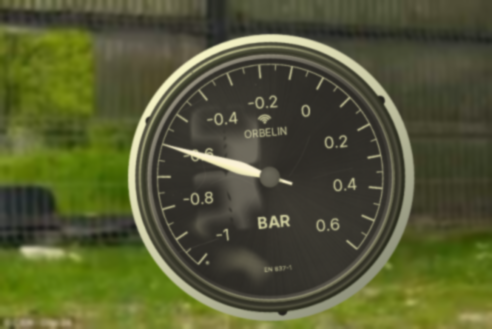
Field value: -0.6 bar
